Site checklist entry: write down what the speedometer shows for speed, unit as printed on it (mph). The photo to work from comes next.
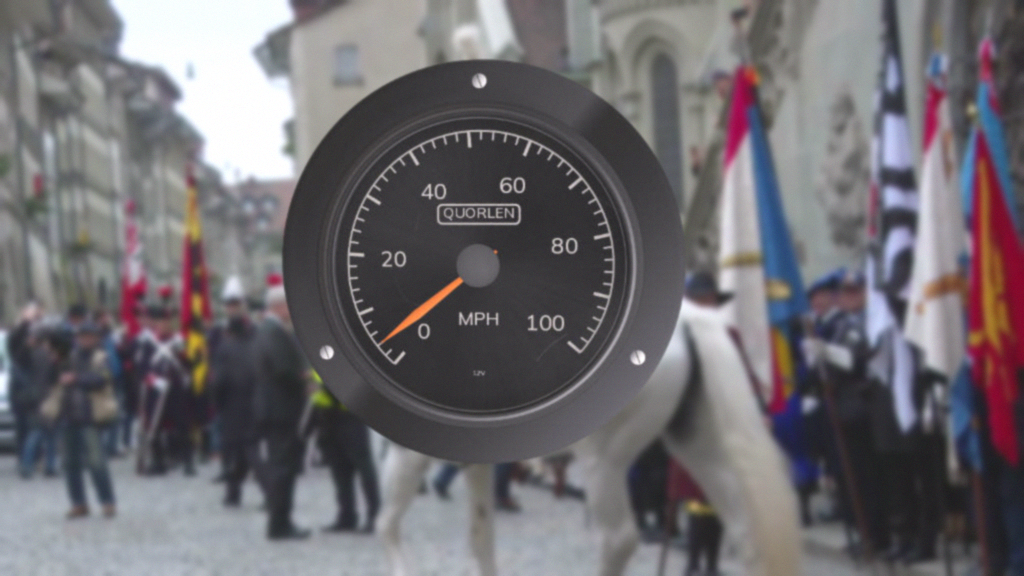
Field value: 4 mph
